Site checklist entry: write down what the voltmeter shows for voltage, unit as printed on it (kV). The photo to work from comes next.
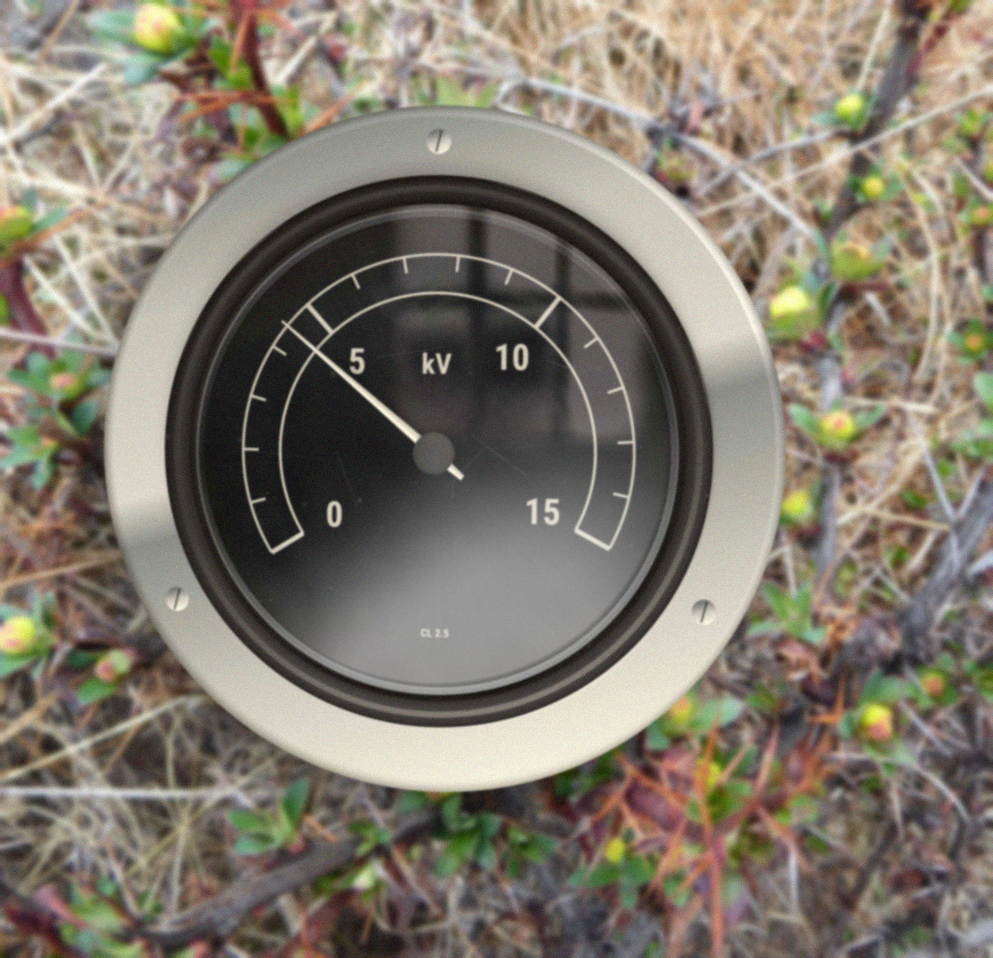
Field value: 4.5 kV
